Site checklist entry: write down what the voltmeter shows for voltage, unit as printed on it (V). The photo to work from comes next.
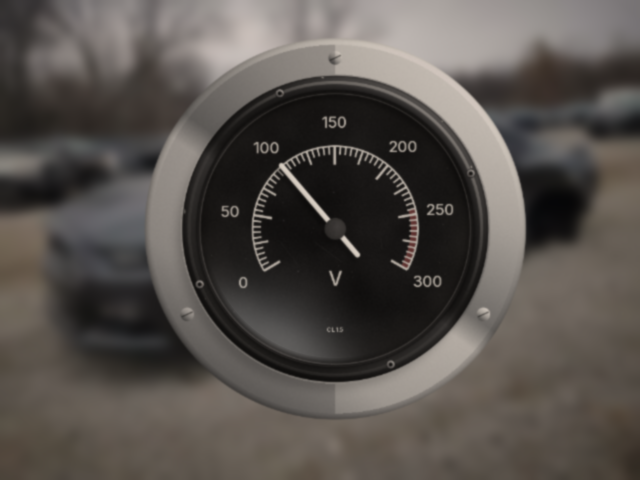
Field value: 100 V
